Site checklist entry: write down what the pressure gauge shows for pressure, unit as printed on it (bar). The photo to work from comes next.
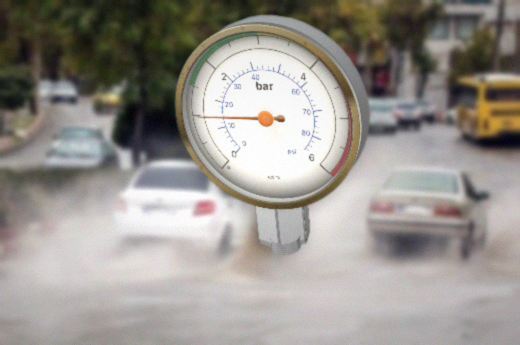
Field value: 1 bar
